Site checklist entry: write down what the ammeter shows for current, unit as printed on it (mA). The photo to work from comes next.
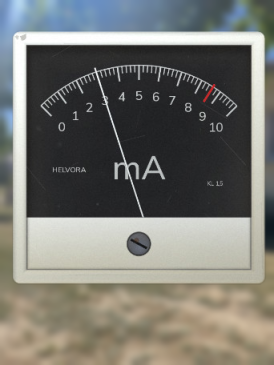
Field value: 3 mA
